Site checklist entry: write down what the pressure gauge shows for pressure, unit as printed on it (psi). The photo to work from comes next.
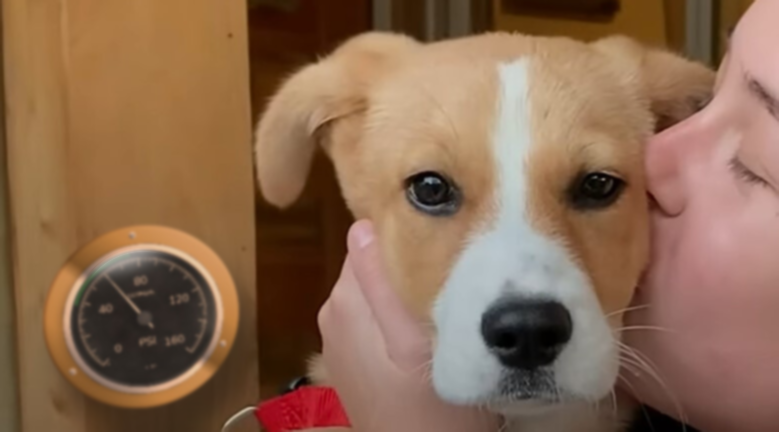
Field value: 60 psi
